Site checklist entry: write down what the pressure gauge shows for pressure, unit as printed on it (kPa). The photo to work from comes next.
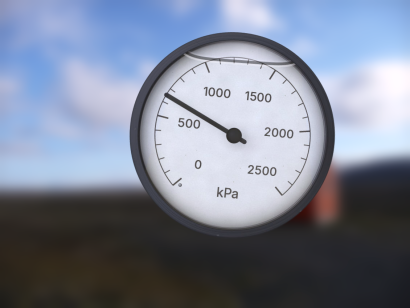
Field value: 650 kPa
